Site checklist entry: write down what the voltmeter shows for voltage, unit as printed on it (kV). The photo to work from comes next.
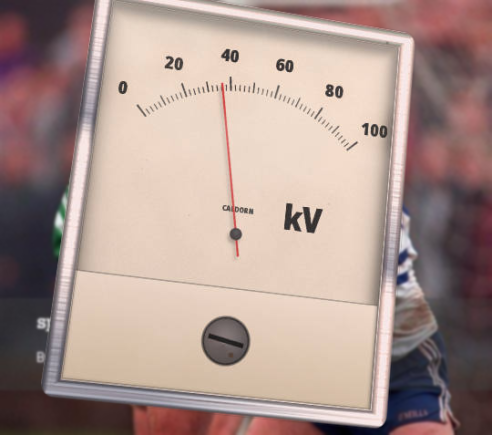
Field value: 36 kV
